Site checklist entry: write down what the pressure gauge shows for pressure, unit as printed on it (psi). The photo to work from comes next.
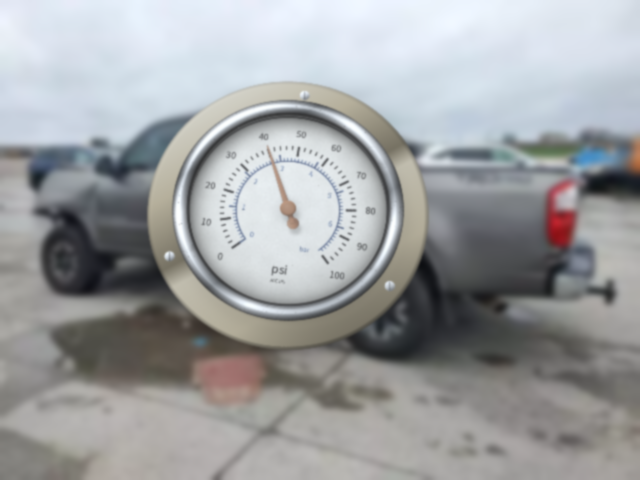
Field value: 40 psi
